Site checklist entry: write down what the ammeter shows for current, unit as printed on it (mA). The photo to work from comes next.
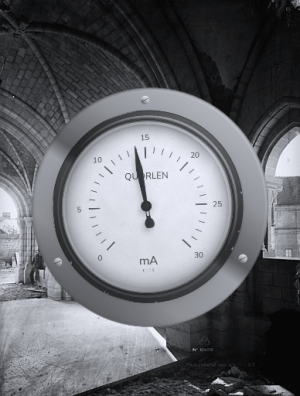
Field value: 14 mA
